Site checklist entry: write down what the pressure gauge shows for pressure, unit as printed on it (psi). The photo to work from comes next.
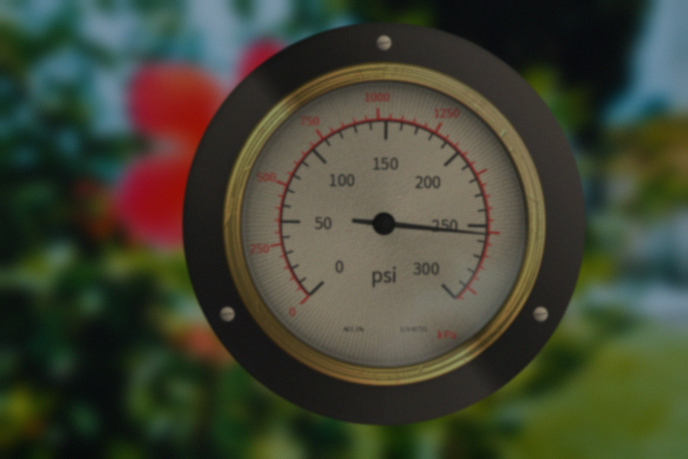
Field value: 255 psi
